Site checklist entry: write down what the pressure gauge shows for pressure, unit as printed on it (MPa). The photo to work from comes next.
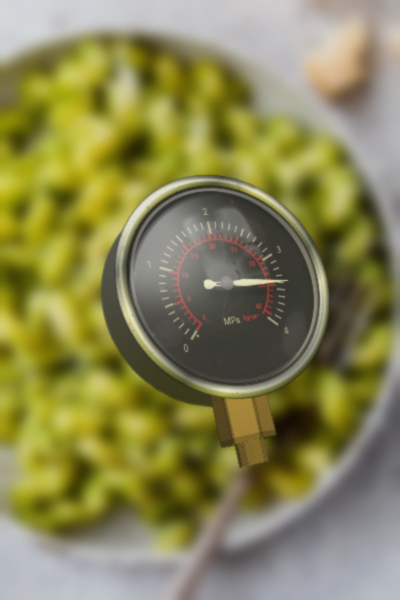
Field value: 3.4 MPa
